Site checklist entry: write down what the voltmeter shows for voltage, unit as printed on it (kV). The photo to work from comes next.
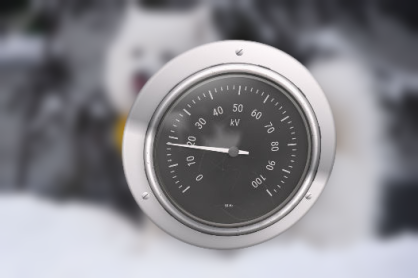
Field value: 18 kV
